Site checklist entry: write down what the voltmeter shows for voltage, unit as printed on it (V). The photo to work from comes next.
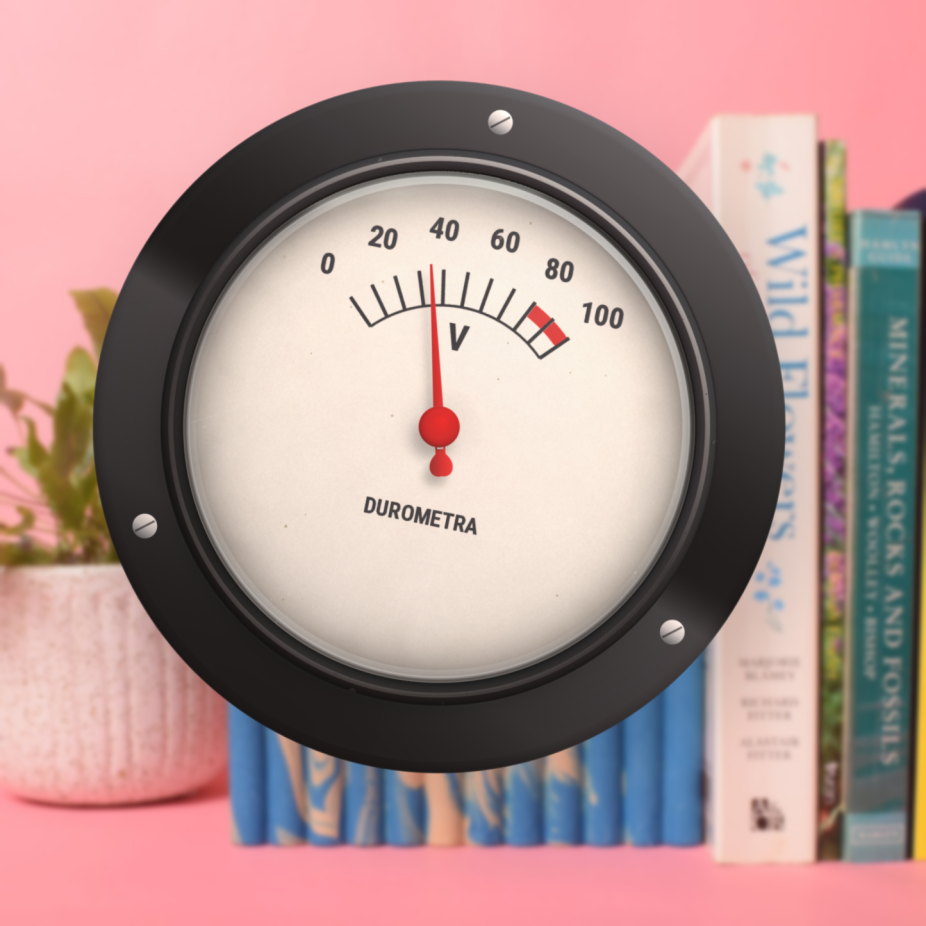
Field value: 35 V
